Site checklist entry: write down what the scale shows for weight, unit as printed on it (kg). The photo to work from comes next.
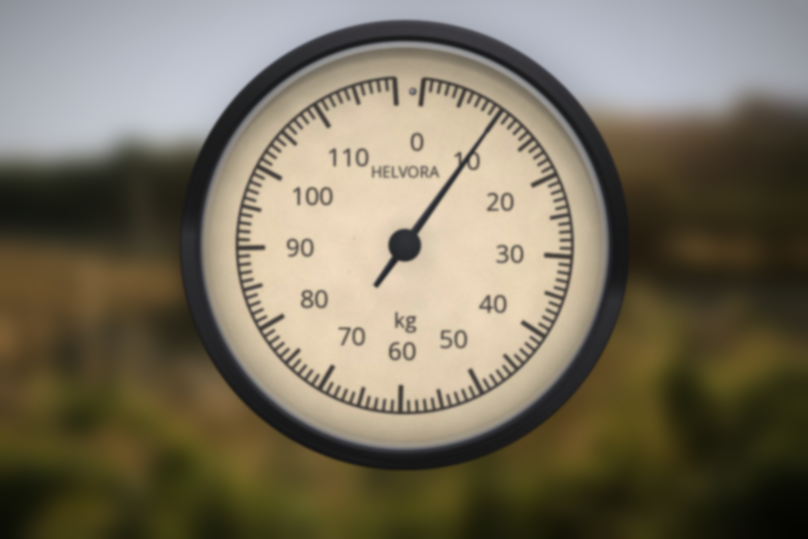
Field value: 10 kg
